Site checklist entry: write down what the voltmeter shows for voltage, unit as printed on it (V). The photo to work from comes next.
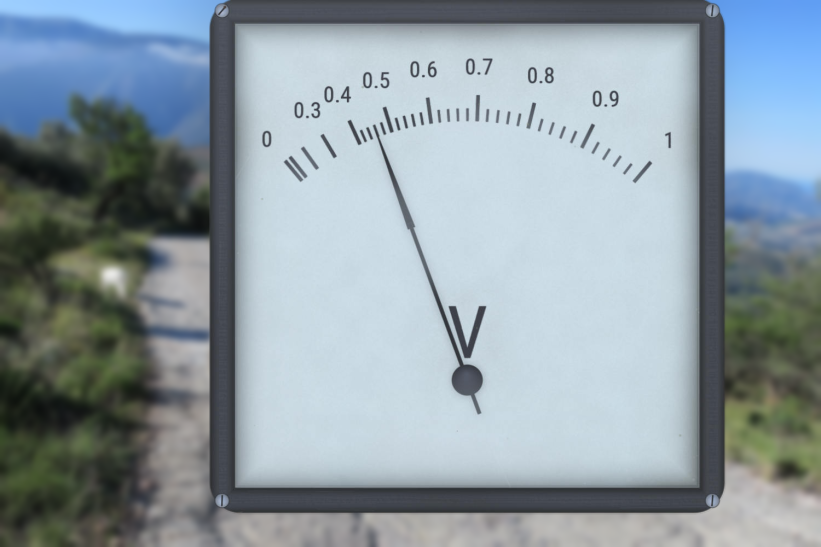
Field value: 0.46 V
